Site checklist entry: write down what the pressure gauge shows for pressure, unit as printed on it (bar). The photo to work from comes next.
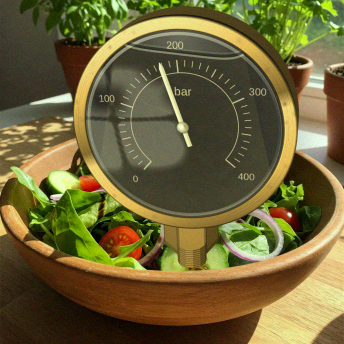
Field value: 180 bar
